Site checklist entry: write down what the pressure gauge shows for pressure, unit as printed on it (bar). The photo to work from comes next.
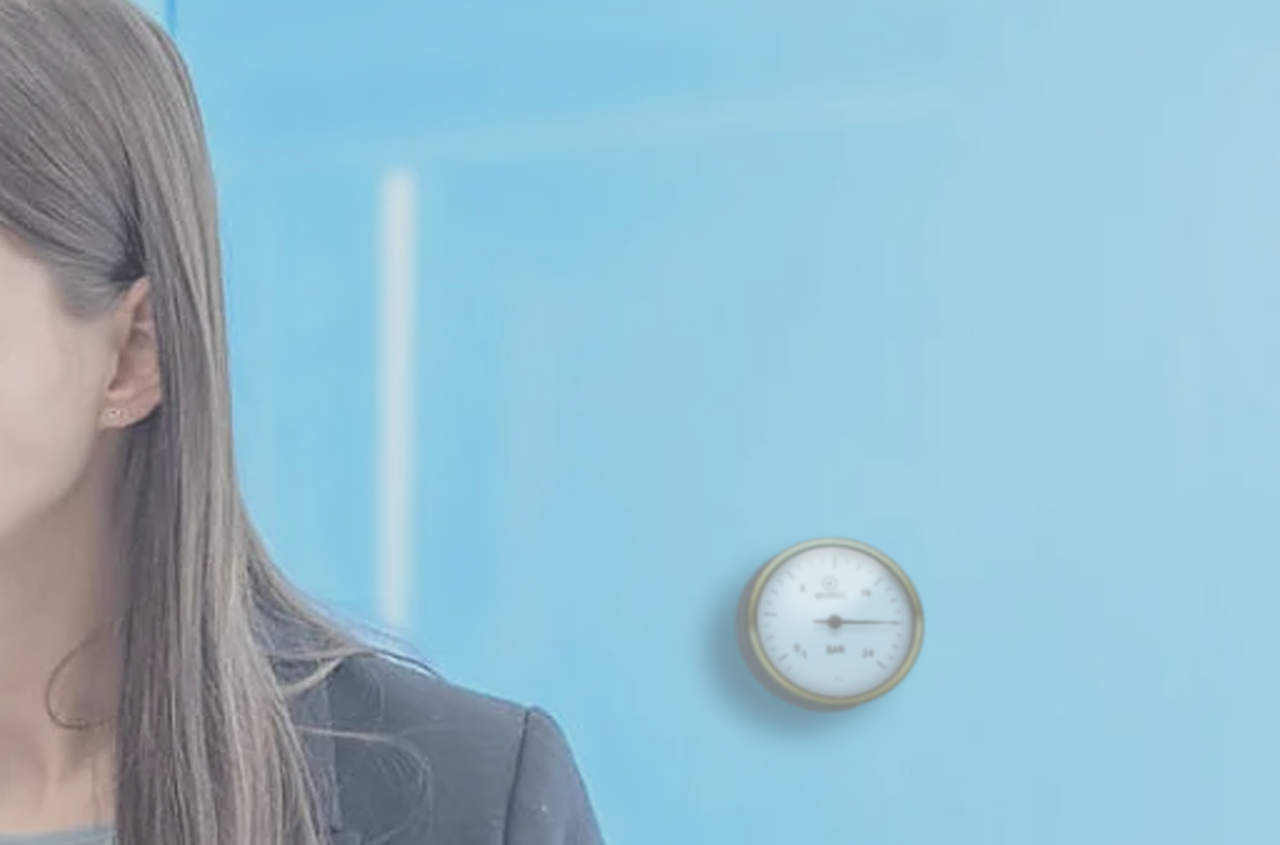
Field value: 20 bar
